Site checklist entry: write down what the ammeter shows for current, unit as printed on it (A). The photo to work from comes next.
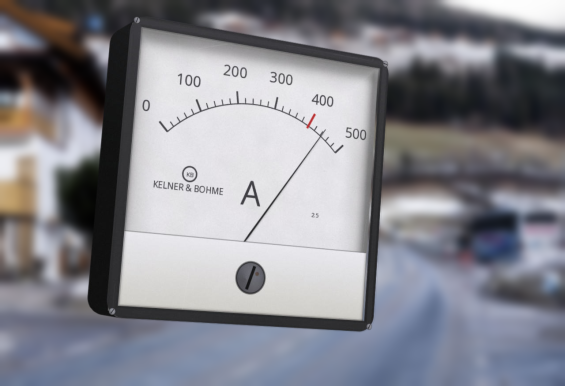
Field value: 440 A
